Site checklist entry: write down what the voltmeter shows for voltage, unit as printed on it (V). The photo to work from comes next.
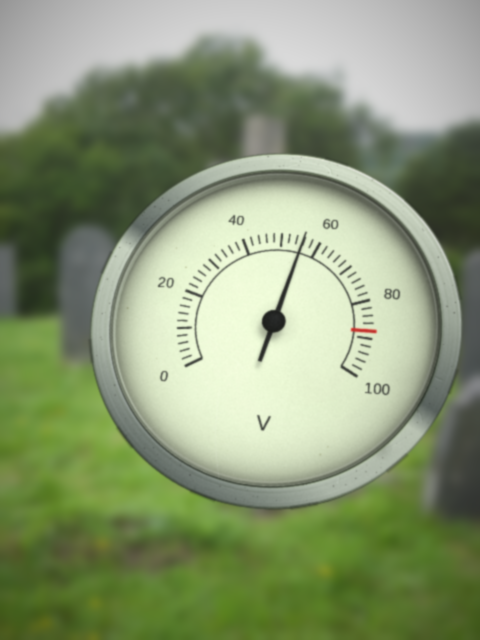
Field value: 56 V
